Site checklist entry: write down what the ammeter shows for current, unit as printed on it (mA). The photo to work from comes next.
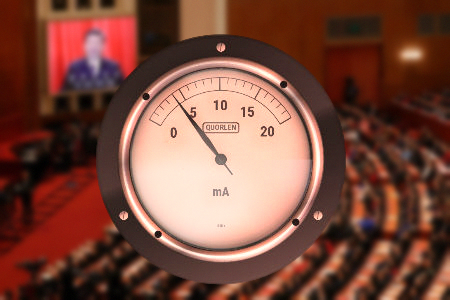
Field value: 4 mA
